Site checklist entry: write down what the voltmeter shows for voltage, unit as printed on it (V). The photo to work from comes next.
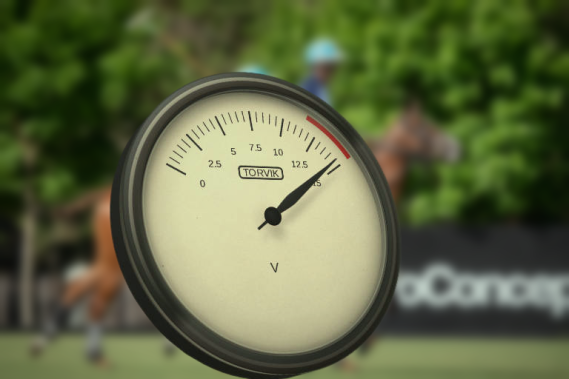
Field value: 14.5 V
